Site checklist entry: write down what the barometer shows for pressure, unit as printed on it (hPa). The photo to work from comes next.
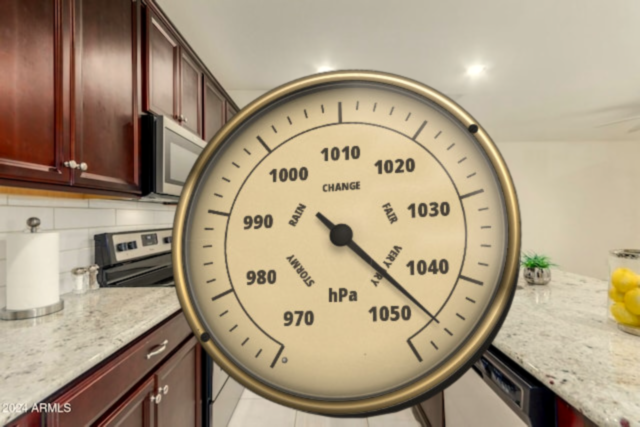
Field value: 1046 hPa
